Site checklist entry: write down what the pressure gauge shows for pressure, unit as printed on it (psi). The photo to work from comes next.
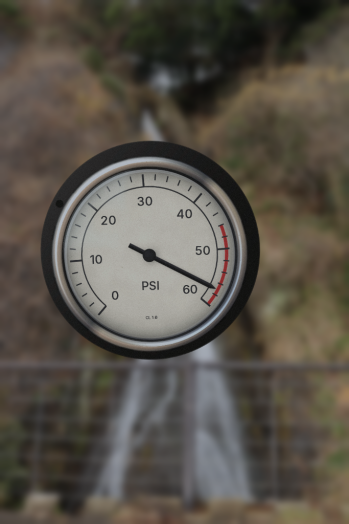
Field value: 57 psi
